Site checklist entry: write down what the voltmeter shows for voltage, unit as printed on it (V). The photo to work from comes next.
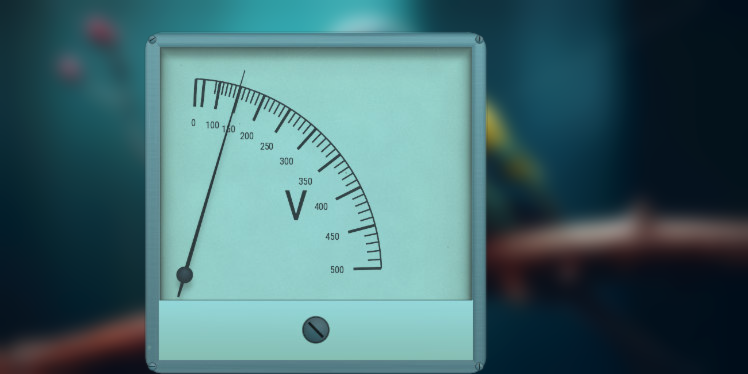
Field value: 150 V
